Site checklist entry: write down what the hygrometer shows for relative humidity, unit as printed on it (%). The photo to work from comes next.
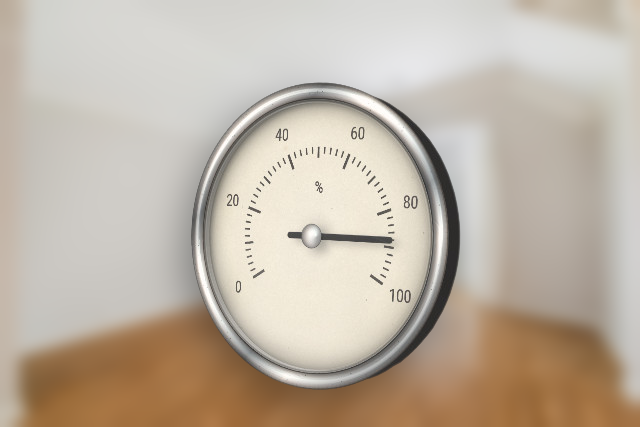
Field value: 88 %
